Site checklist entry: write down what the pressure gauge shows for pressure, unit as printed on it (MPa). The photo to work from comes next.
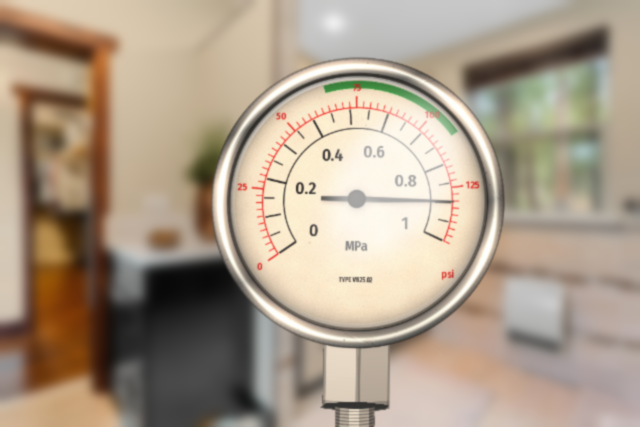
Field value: 0.9 MPa
